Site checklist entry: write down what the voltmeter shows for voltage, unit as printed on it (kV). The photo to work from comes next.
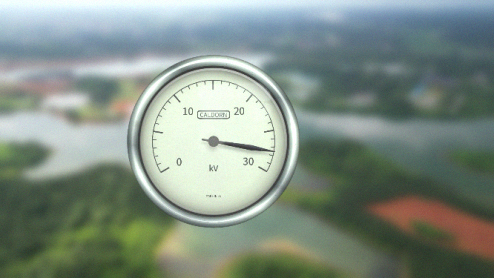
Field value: 27.5 kV
